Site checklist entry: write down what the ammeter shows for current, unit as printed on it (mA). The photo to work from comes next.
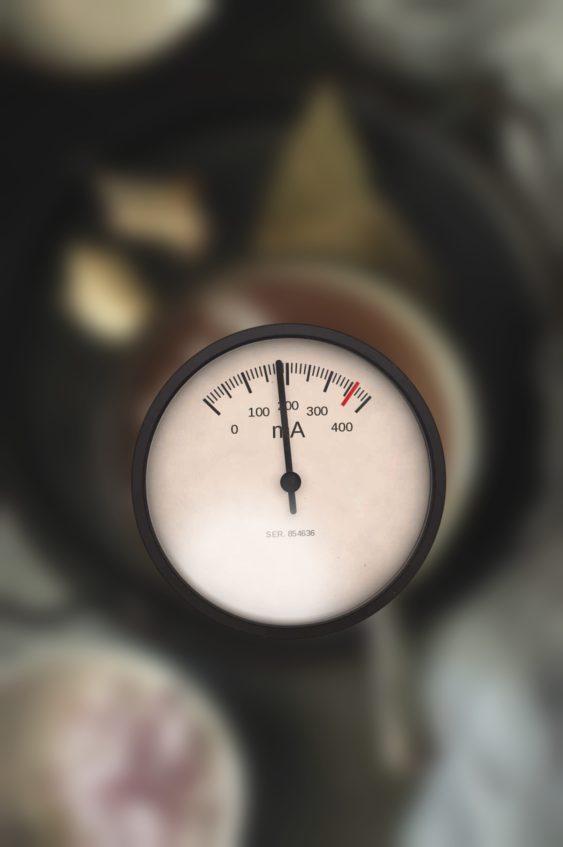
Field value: 180 mA
